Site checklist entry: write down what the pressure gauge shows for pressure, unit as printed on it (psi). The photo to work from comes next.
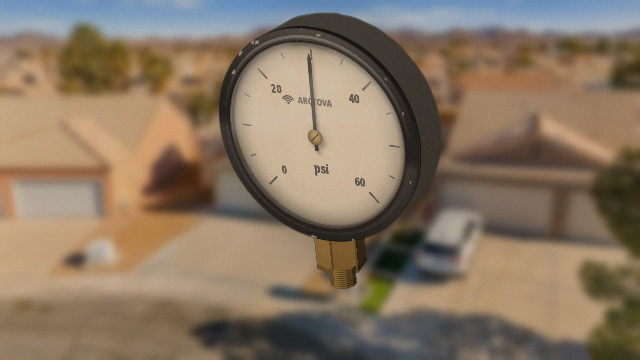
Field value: 30 psi
